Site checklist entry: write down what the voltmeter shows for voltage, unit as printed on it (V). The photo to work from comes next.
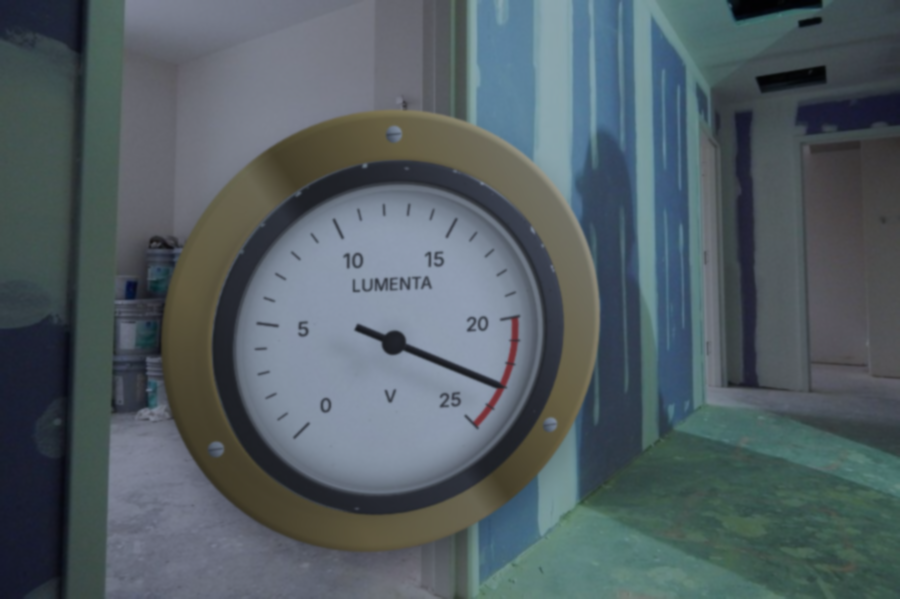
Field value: 23 V
